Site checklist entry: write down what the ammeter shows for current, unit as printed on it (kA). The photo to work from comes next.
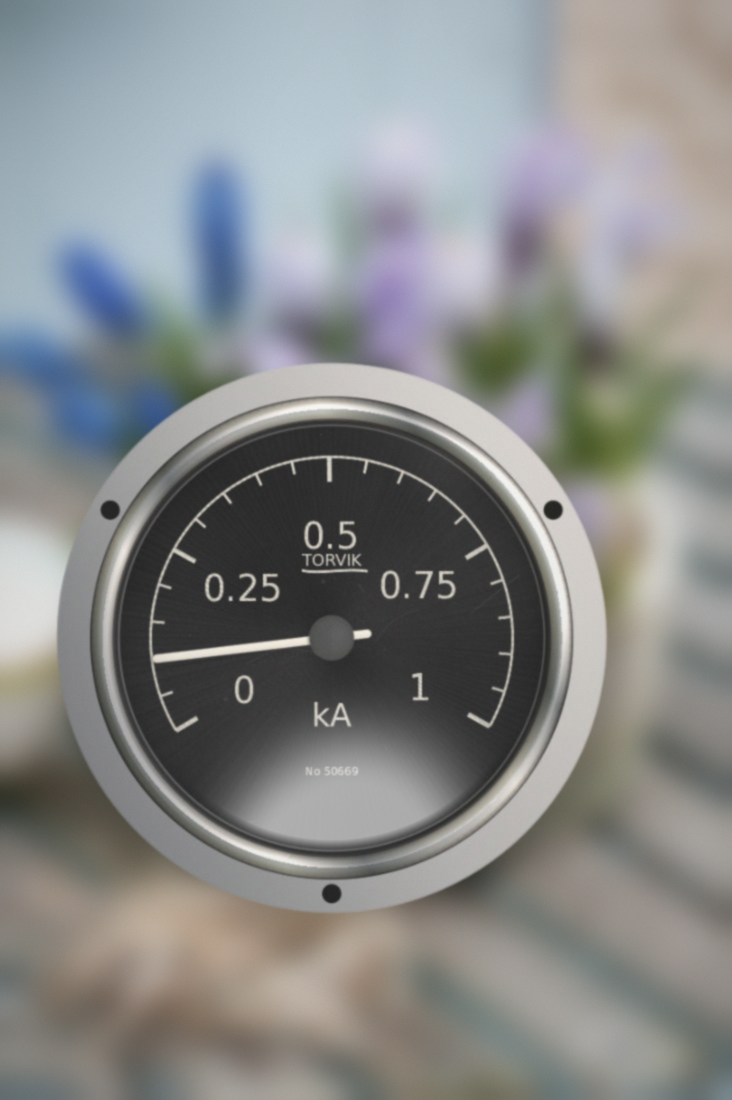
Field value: 0.1 kA
